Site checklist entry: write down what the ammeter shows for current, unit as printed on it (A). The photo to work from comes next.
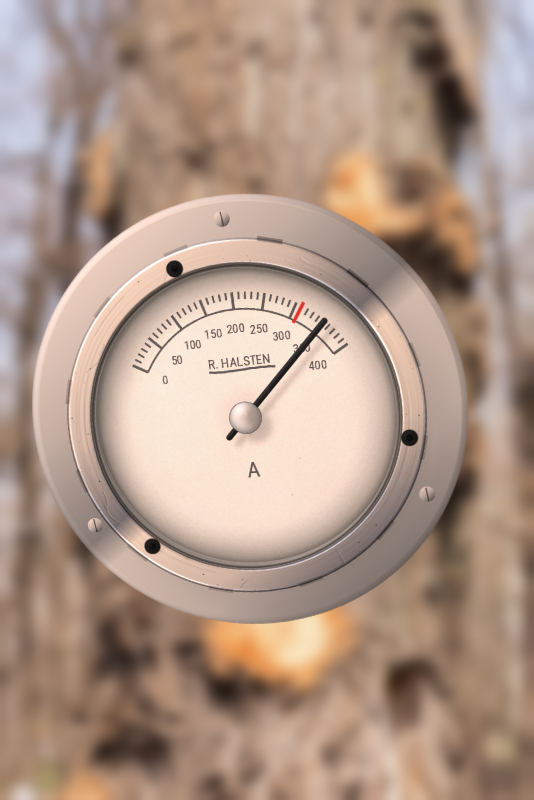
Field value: 350 A
